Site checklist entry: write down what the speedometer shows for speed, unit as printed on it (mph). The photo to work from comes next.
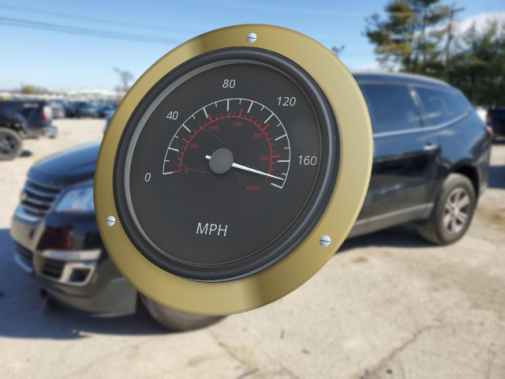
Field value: 175 mph
